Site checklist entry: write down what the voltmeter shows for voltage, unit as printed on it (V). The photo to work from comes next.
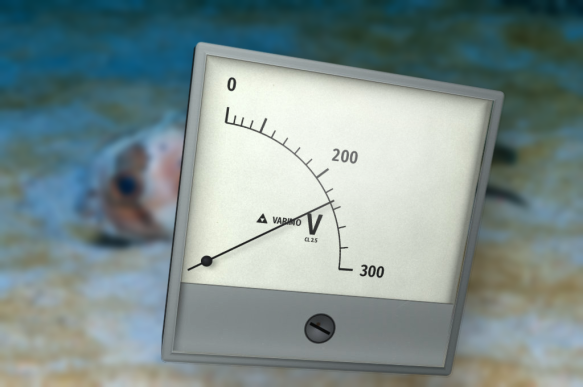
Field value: 230 V
